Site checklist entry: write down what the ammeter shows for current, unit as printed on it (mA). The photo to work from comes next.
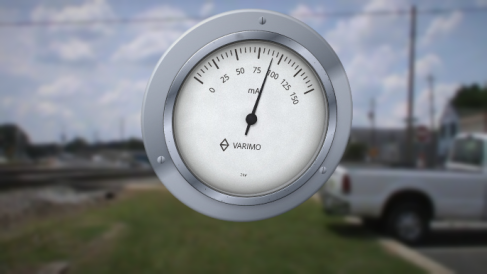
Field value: 90 mA
